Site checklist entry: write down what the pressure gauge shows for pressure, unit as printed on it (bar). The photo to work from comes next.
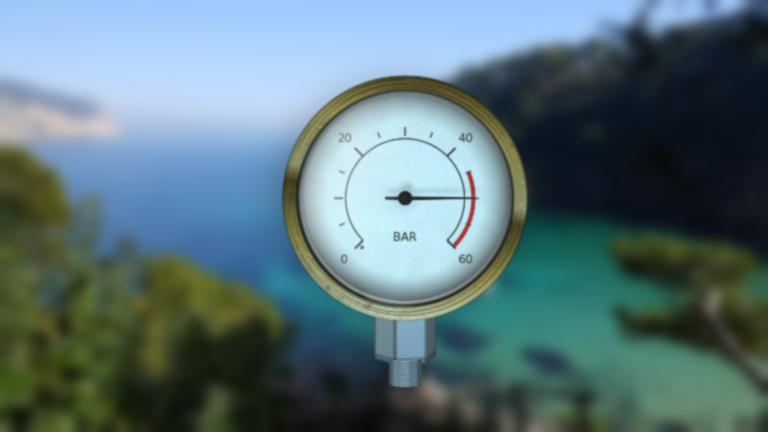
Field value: 50 bar
